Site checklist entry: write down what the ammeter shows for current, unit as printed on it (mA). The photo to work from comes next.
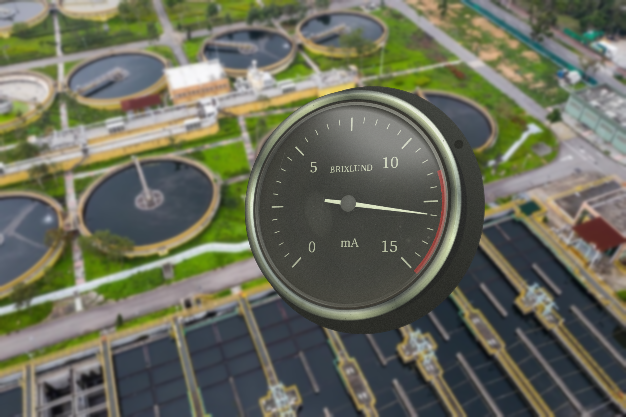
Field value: 13 mA
